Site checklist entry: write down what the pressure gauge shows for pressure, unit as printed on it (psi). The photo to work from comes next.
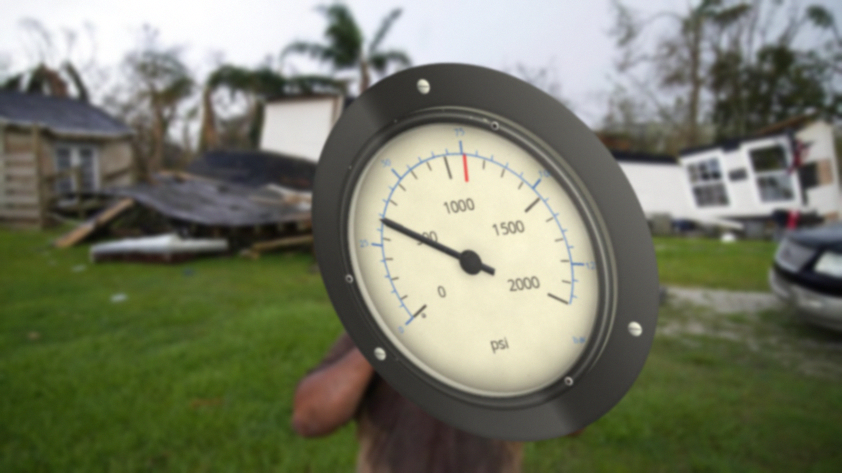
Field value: 500 psi
